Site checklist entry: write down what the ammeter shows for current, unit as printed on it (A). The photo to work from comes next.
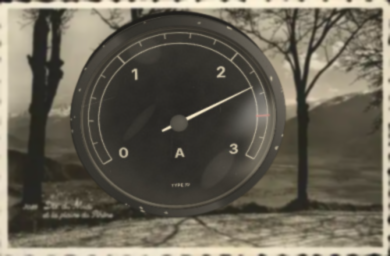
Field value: 2.3 A
